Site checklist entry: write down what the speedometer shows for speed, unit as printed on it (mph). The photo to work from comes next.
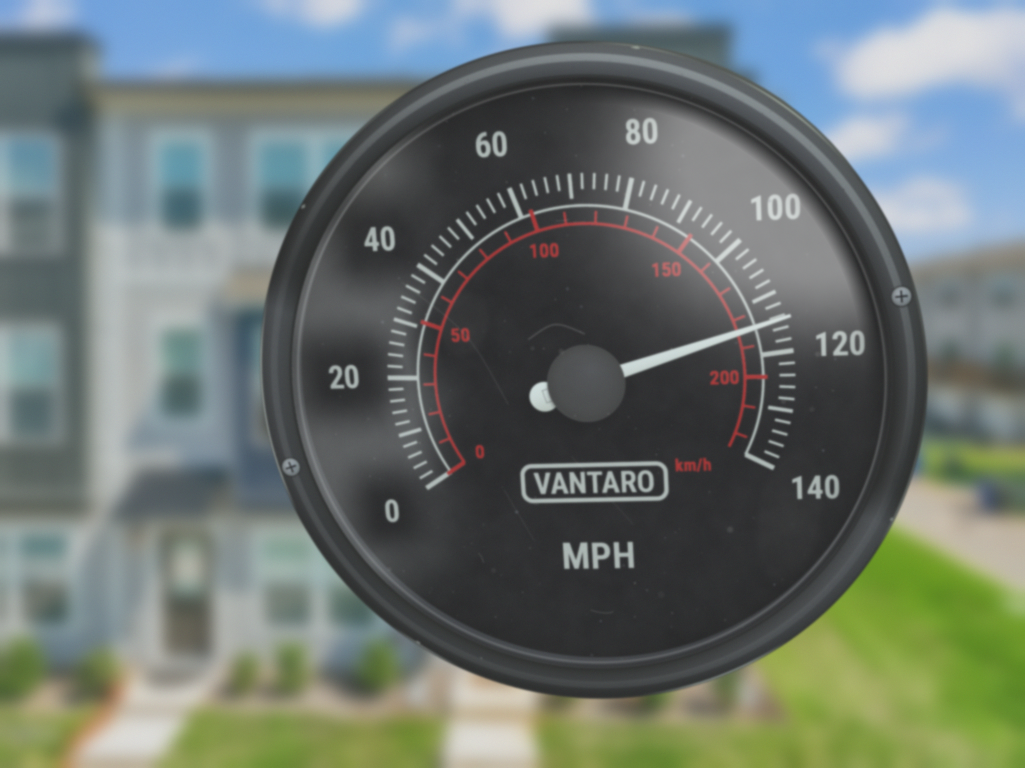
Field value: 114 mph
